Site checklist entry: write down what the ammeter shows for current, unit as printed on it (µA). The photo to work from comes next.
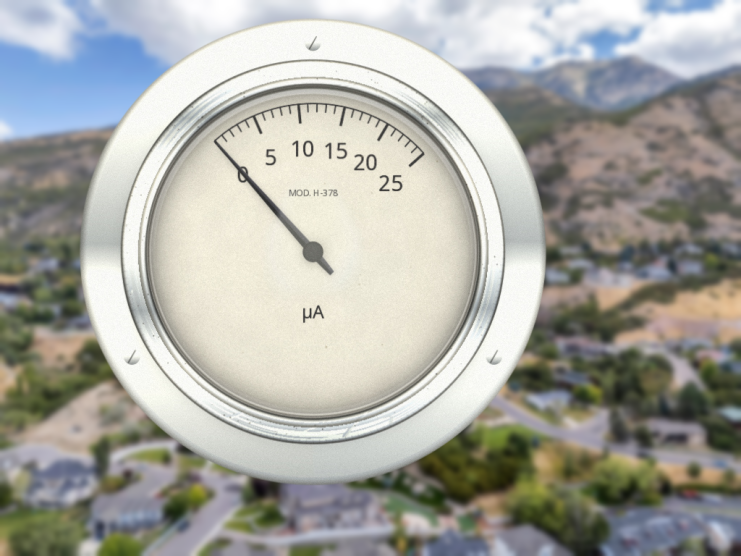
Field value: 0 µA
